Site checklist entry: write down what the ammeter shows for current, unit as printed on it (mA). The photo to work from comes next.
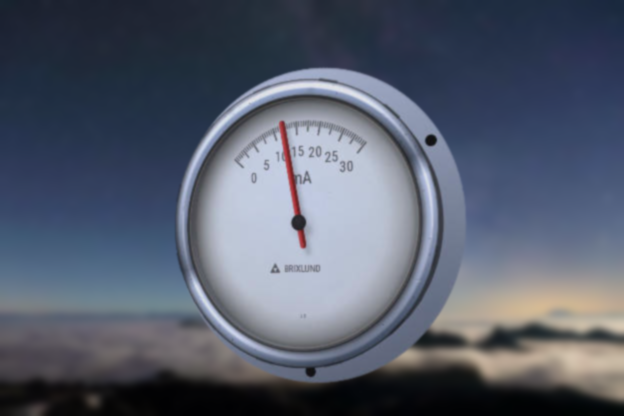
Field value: 12.5 mA
